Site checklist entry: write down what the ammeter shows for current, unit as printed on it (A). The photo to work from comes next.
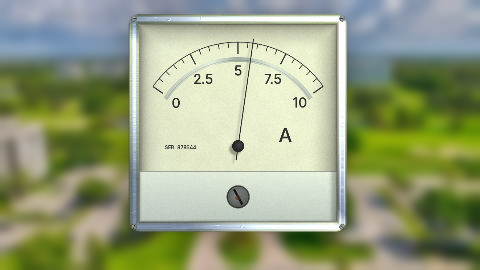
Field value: 5.75 A
